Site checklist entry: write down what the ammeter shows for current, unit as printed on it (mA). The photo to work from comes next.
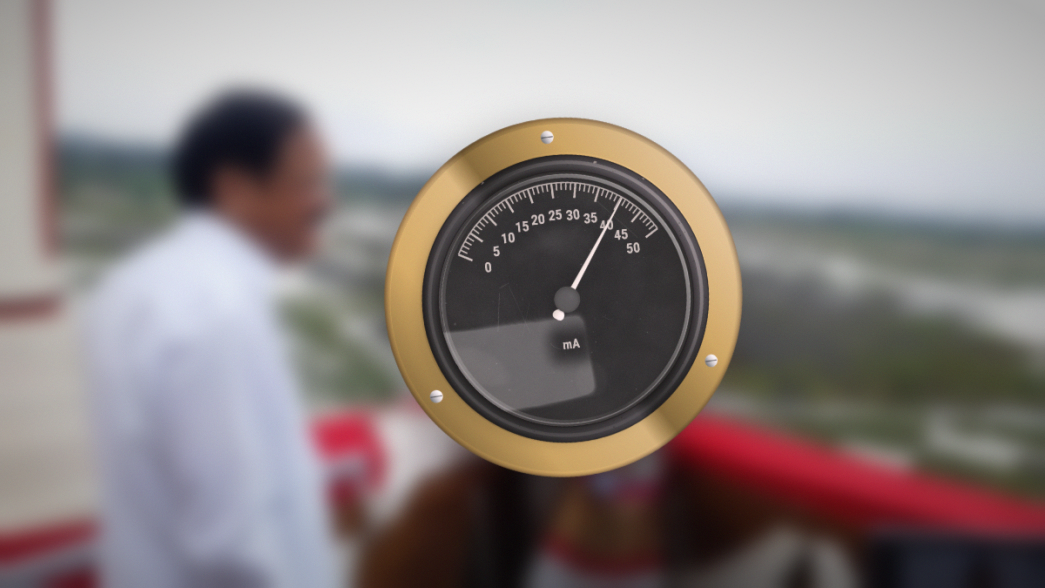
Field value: 40 mA
